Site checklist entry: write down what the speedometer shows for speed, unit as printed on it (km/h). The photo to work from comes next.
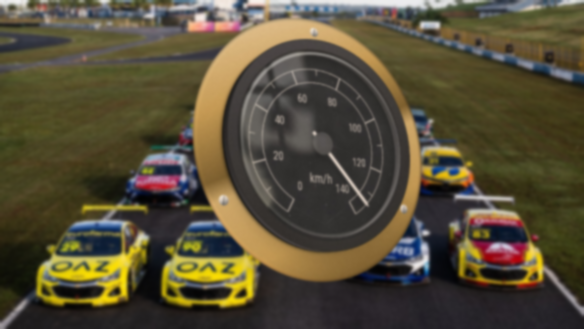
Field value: 135 km/h
